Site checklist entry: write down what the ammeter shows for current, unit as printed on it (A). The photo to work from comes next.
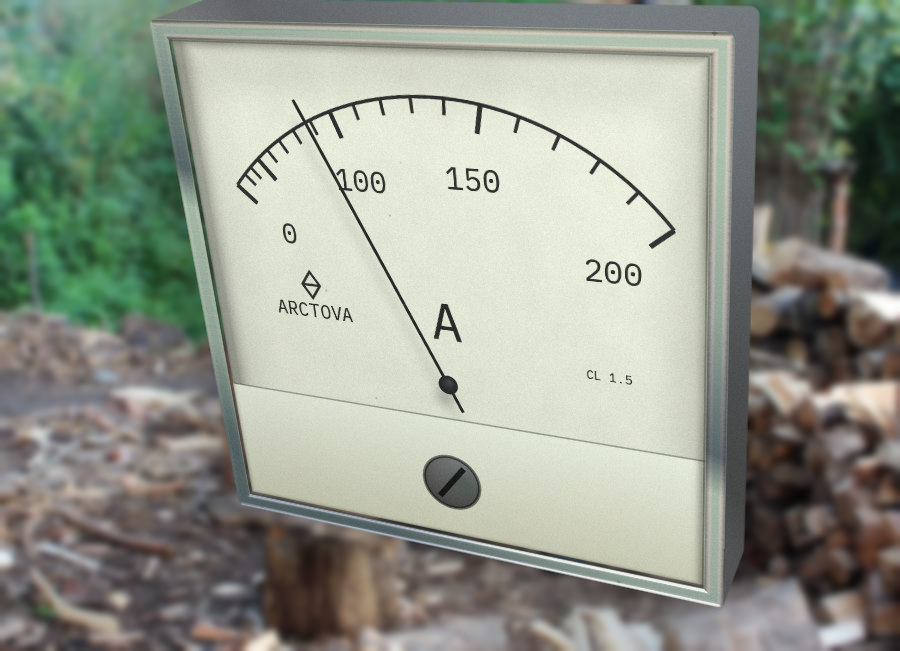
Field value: 90 A
